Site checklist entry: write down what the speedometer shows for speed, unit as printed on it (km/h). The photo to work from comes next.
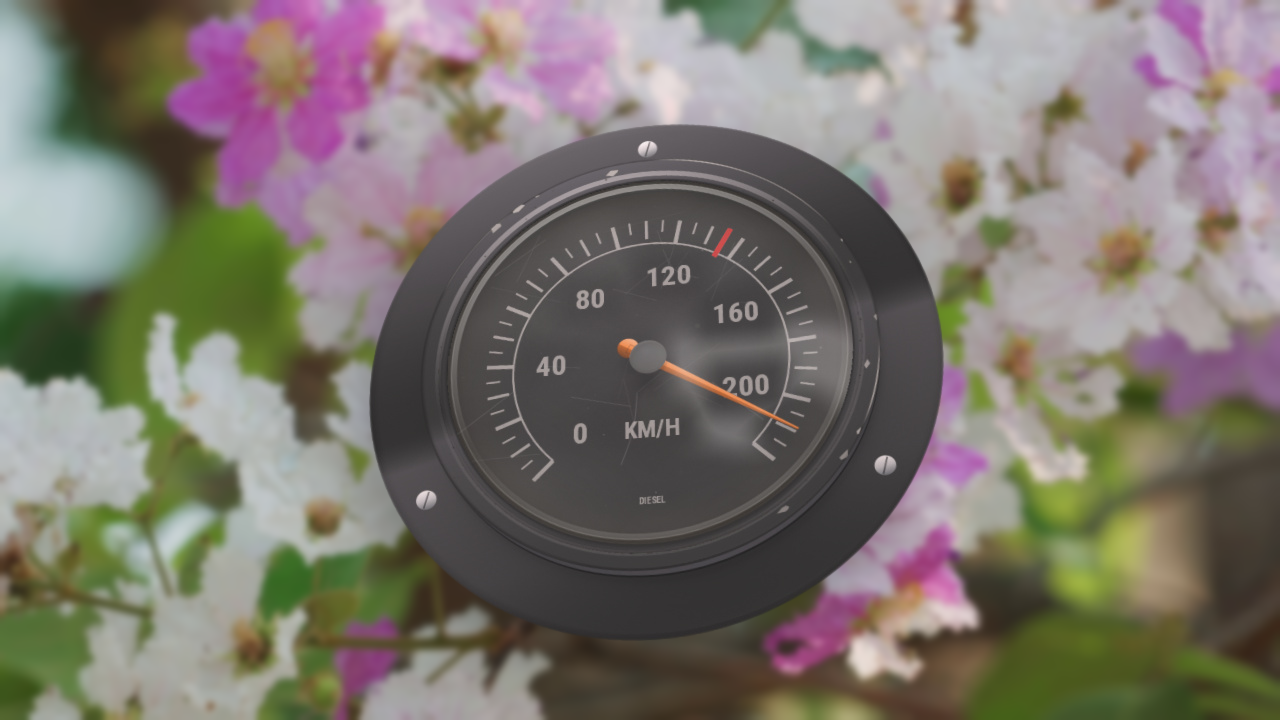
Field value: 210 km/h
